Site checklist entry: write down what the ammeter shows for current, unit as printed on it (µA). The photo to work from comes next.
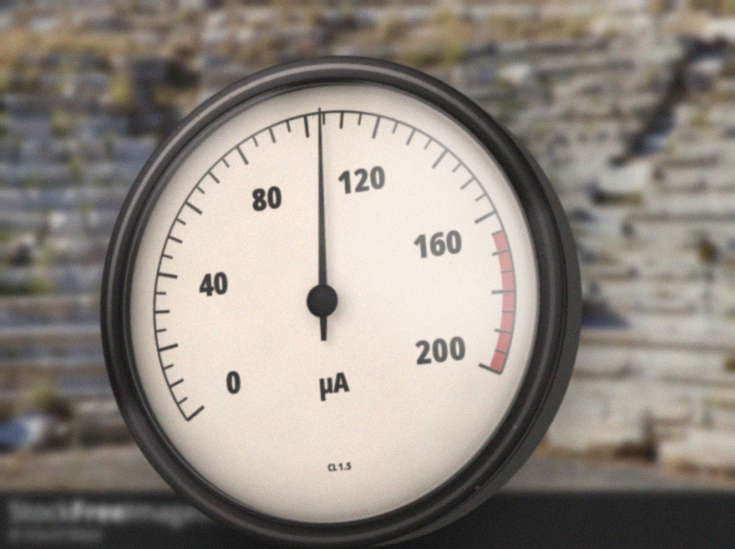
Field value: 105 µA
